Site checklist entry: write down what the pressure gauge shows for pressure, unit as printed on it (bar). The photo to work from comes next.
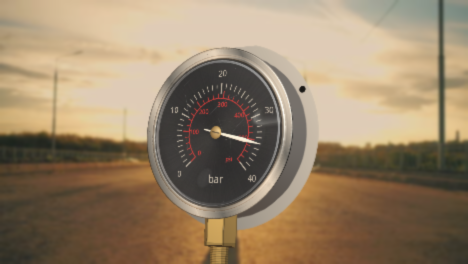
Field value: 35 bar
